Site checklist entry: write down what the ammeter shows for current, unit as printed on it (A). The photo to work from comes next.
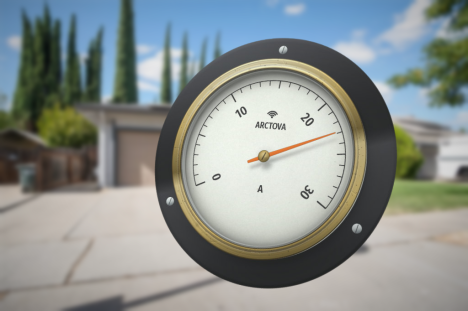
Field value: 23 A
